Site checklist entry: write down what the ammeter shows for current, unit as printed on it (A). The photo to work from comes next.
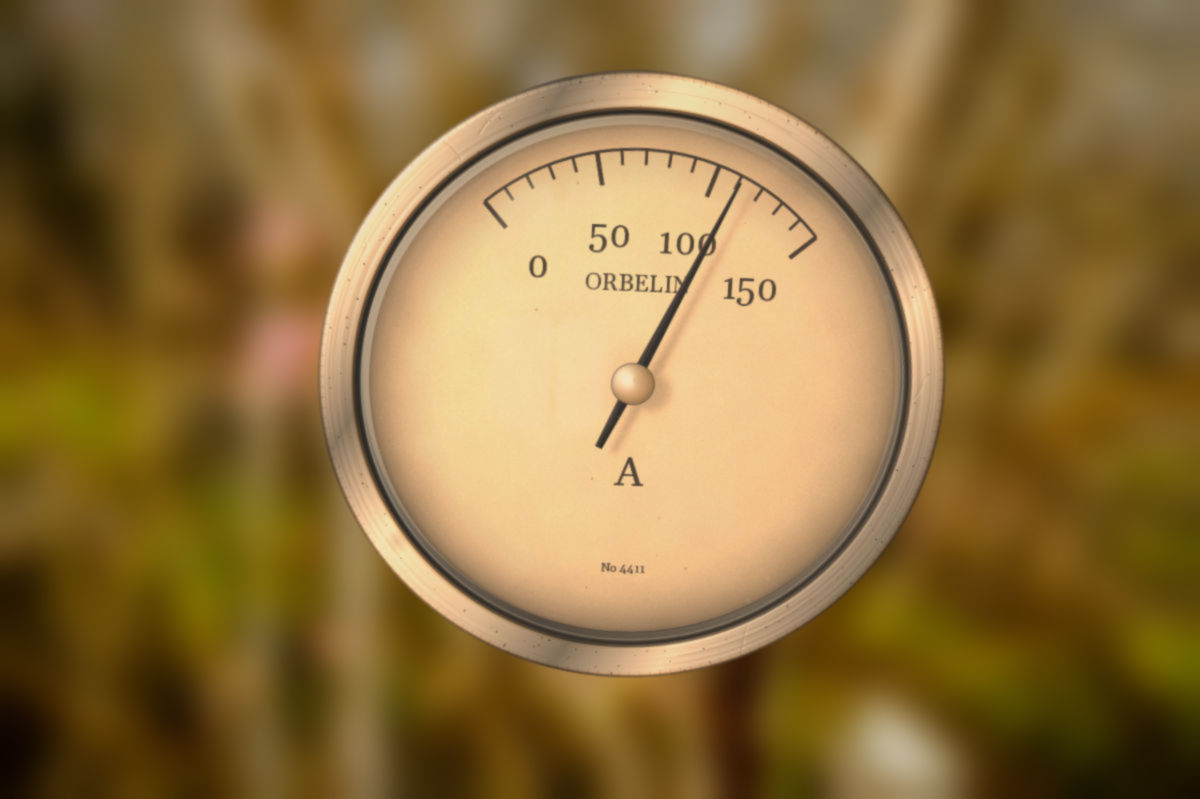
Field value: 110 A
